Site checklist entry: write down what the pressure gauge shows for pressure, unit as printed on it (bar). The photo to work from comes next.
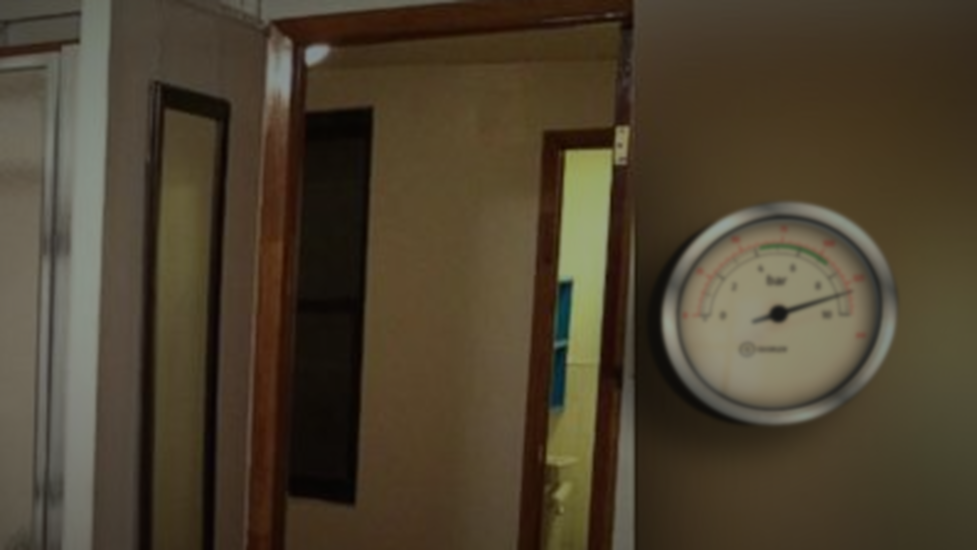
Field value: 9 bar
